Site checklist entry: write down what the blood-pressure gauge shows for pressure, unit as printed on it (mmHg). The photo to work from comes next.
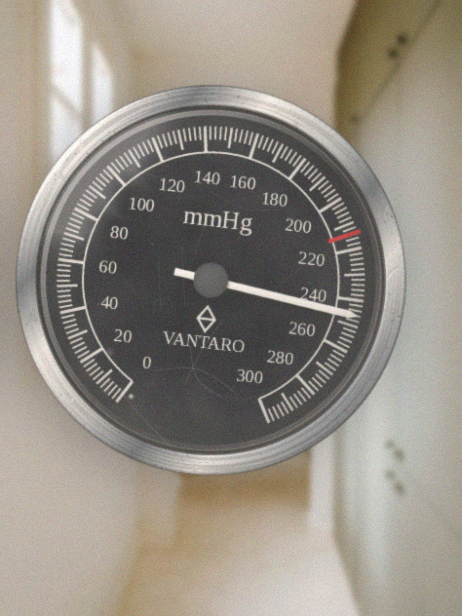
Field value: 246 mmHg
